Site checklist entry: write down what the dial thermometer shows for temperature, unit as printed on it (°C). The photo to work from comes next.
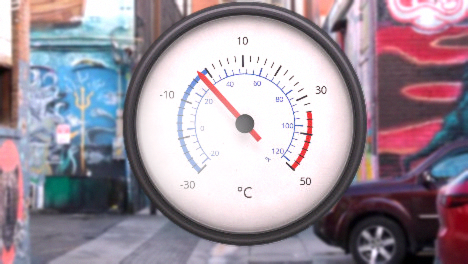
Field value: -2 °C
